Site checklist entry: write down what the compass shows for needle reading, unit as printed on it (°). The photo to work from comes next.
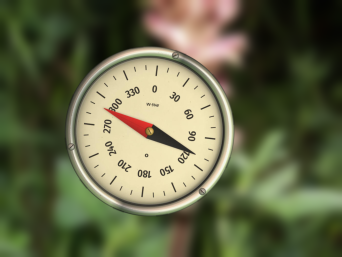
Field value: 290 °
